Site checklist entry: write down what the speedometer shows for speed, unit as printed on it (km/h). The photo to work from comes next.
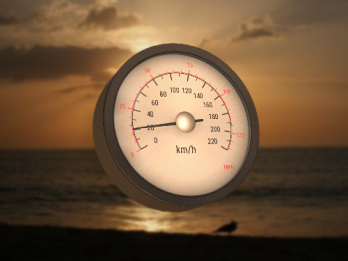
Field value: 20 km/h
